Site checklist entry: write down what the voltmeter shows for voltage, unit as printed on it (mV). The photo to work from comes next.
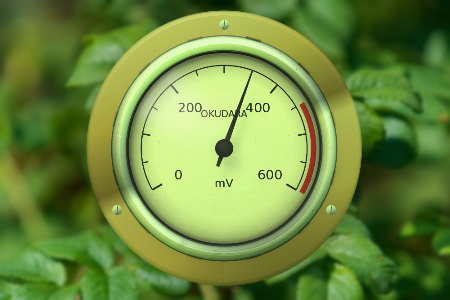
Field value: 350 mV
